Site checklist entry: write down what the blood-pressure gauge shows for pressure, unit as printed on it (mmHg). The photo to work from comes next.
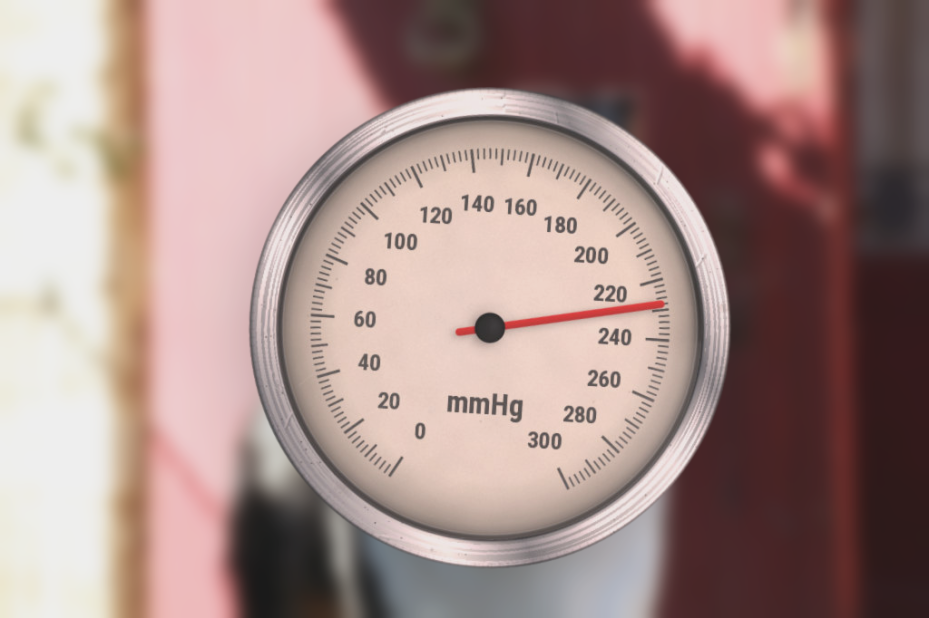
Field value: 228 mmHg
